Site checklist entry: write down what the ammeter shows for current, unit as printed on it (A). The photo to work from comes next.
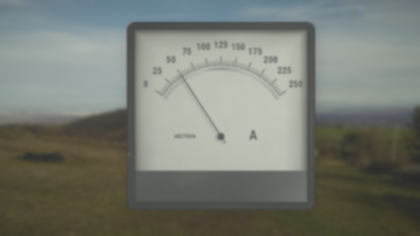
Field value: 50 A
